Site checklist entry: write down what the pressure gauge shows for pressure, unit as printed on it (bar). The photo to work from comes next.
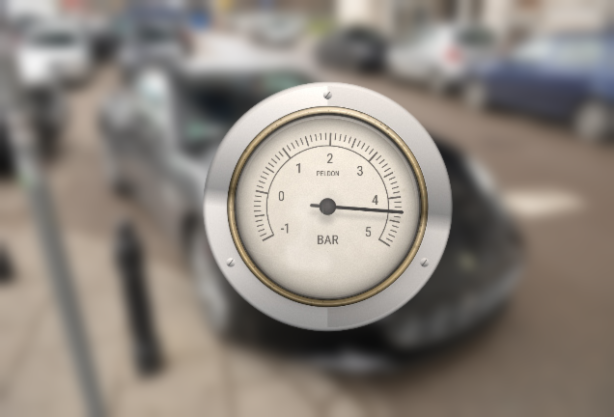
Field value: 4.3 bar
